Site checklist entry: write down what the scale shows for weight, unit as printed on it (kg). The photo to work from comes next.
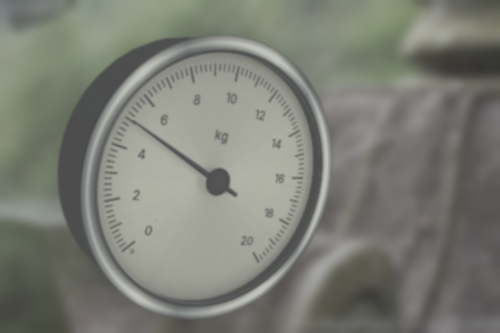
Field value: 5 kg
